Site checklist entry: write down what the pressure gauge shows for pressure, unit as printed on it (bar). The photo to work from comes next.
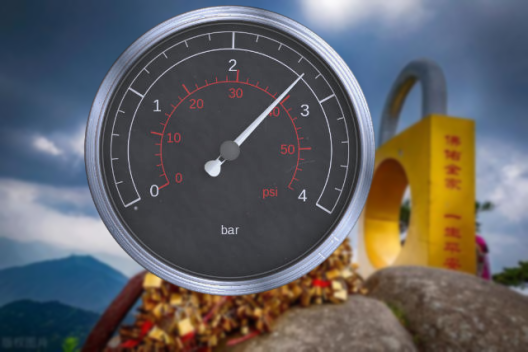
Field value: 2.7 bar
